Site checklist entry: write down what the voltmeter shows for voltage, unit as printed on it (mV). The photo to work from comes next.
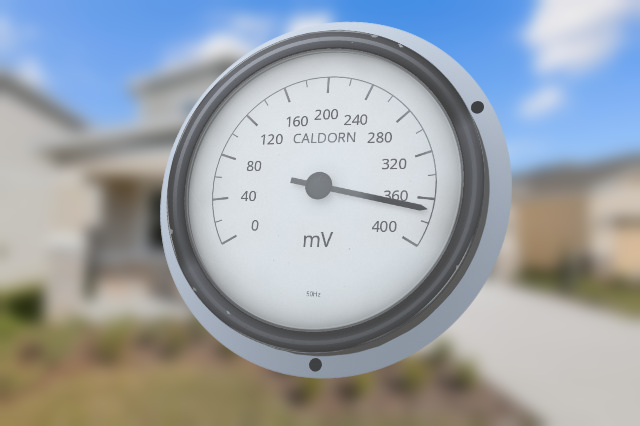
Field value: 370 mV
